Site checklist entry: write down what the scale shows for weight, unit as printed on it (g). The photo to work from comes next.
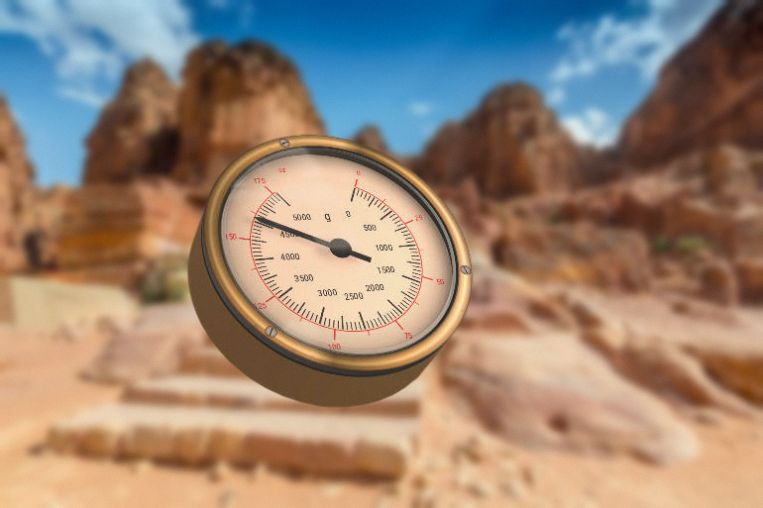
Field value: 4500 g
